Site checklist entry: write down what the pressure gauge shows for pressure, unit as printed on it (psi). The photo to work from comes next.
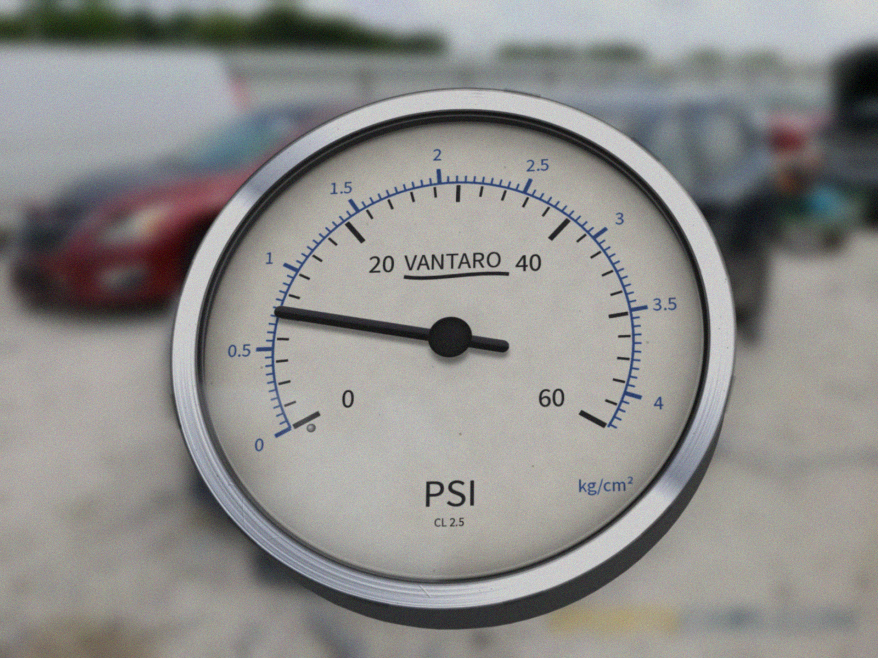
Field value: 10 psi
